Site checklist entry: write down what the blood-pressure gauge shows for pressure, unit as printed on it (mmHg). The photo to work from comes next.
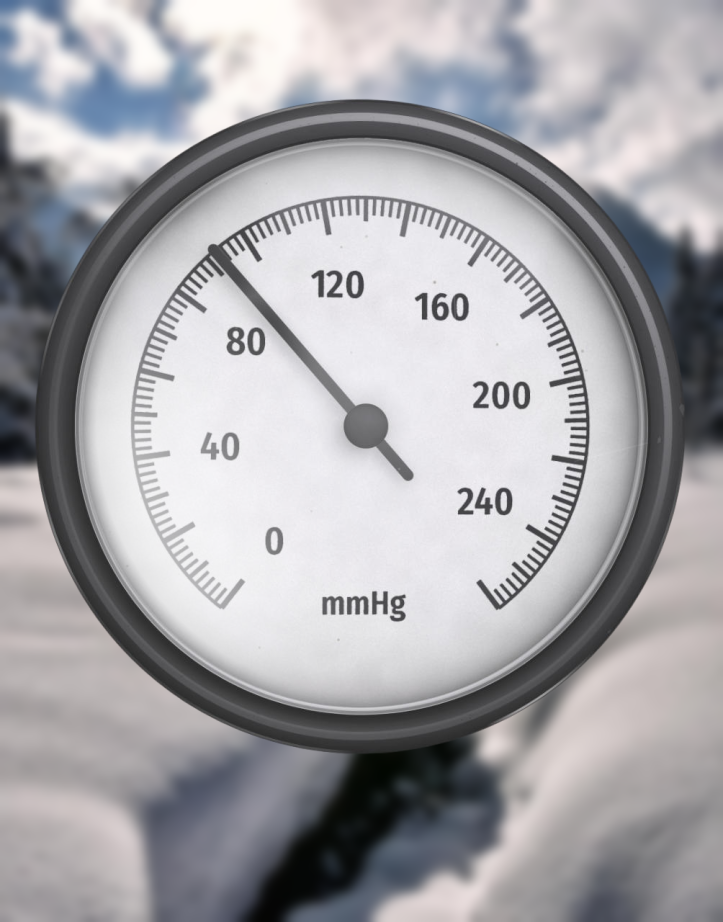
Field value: 92 mmHg
